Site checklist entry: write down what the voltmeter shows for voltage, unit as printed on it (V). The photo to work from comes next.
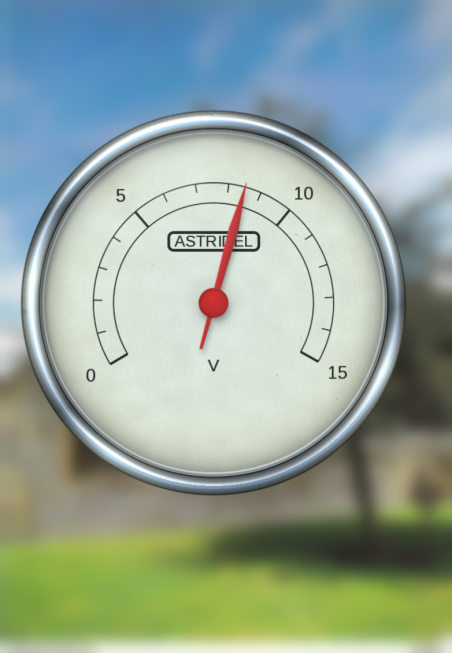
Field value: 8.5 V
